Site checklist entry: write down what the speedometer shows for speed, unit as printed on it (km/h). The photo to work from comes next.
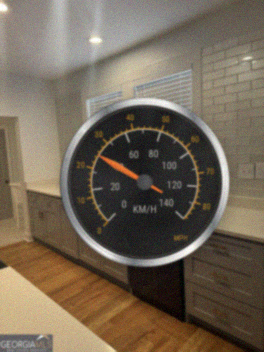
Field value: 40 km/h
